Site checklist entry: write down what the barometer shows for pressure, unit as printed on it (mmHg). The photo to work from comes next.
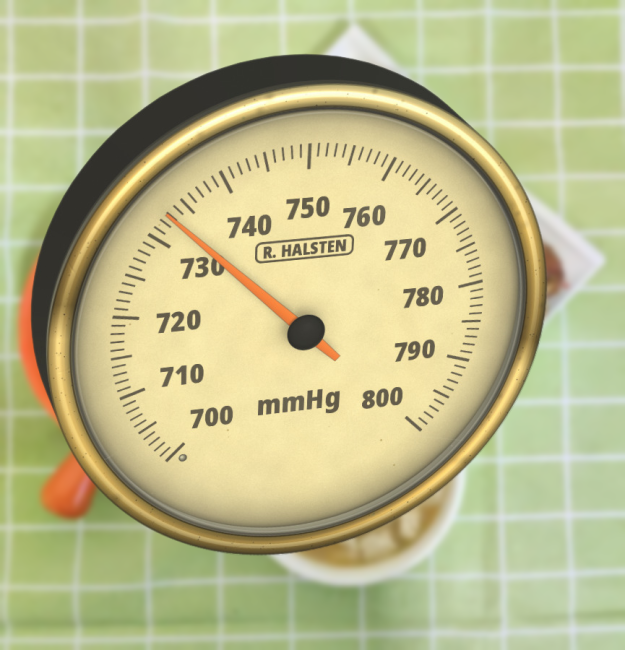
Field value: 733 mmHg
